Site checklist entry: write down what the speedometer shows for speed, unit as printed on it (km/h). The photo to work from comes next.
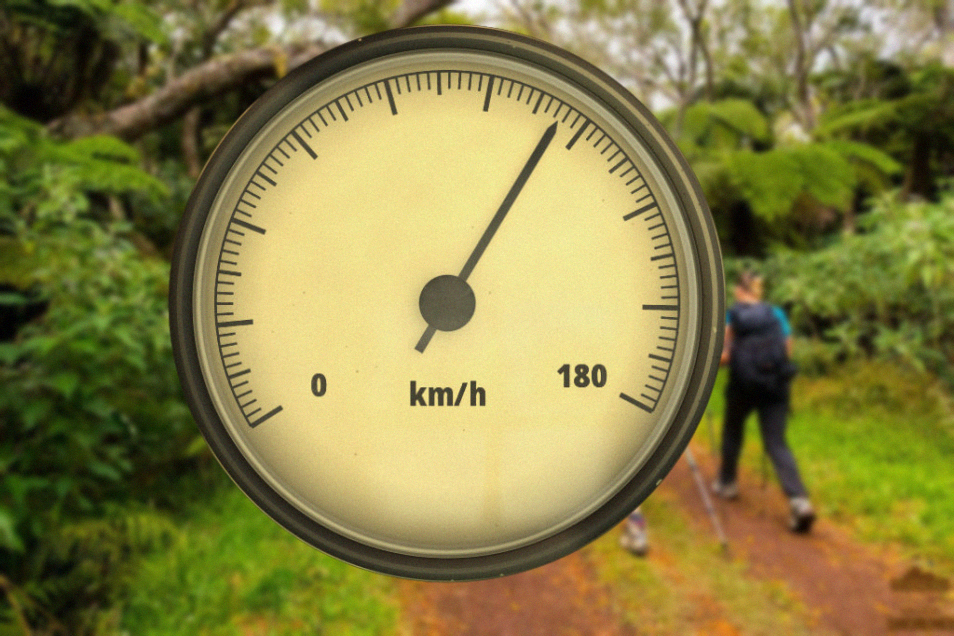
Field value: 115 km/h
